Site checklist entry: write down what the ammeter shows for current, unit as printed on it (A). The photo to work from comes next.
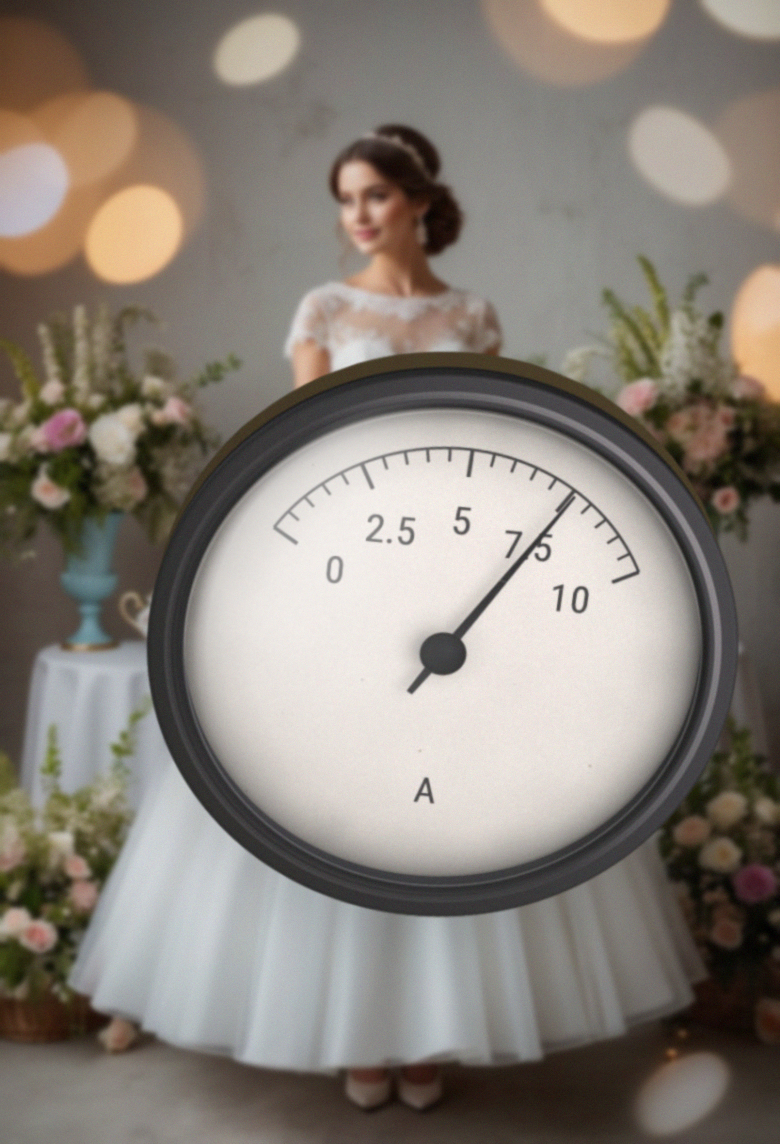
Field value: 7.5 A
